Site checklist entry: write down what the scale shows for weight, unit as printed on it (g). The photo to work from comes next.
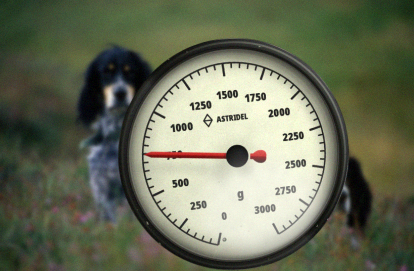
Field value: 750 g
